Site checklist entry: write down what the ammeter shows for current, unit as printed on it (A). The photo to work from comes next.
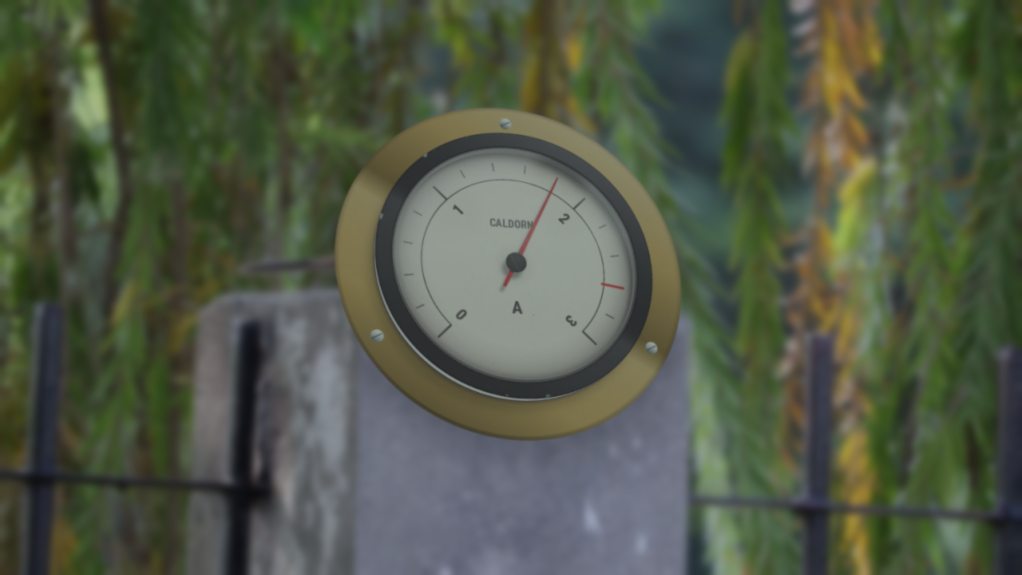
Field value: 1.8 A
